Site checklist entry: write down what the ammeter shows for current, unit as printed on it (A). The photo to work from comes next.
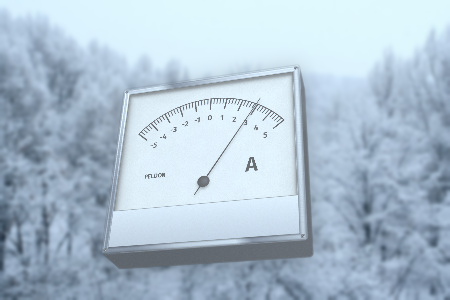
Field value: 3 A
